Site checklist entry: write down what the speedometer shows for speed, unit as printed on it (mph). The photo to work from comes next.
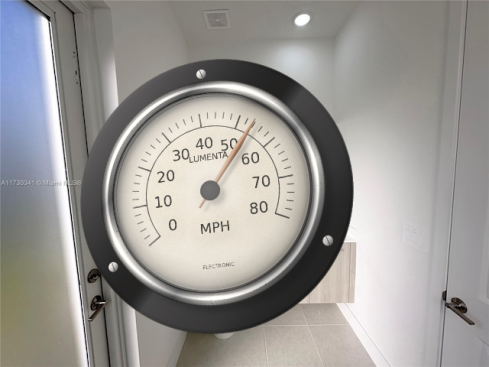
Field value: 54 mph
